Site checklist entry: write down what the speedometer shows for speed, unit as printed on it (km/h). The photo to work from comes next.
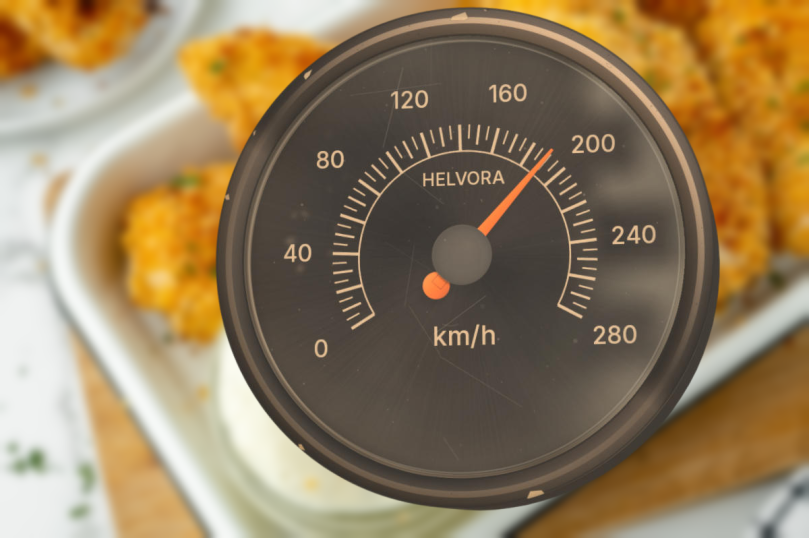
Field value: 190 km/h
